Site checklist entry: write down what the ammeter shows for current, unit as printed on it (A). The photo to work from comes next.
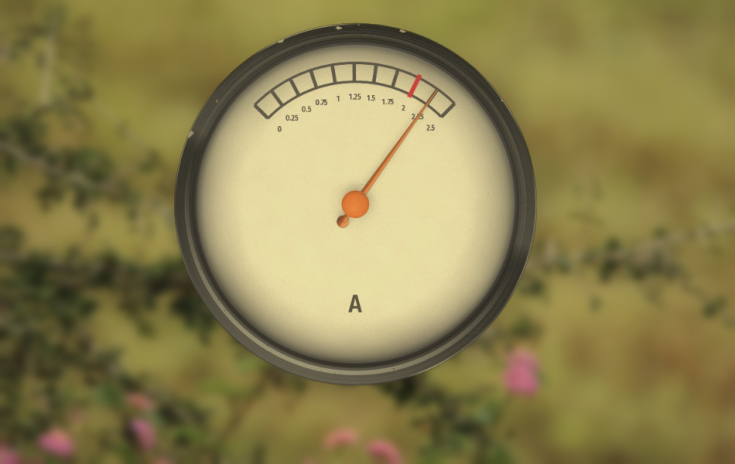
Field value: 2.25 A
